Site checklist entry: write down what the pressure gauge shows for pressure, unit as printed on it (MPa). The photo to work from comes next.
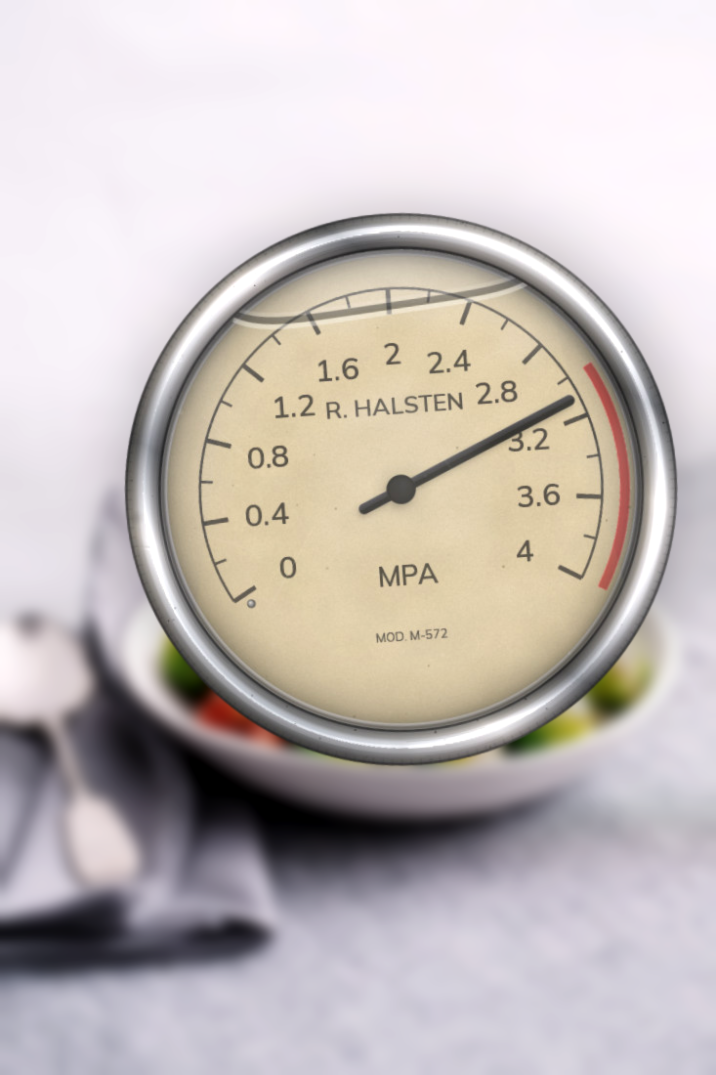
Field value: 3.1 MPa
